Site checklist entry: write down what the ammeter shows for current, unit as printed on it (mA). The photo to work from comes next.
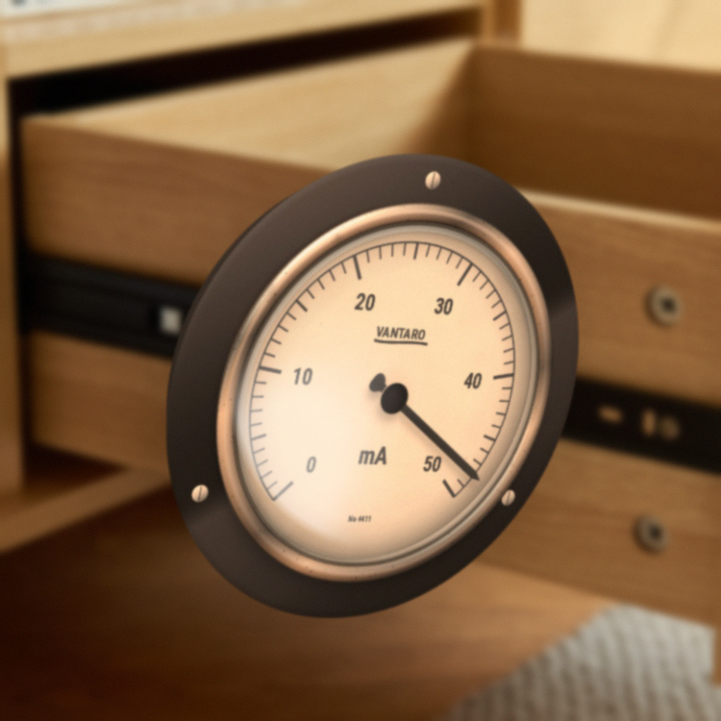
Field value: 48 mA
